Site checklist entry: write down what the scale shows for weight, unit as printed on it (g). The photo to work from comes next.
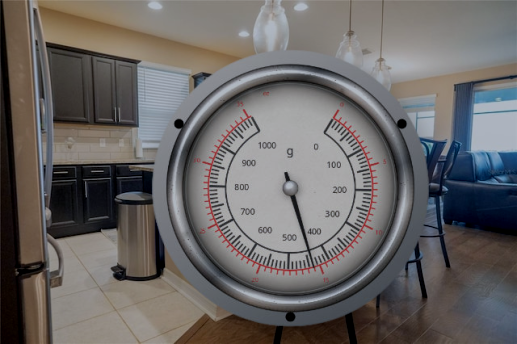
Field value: 440 g
